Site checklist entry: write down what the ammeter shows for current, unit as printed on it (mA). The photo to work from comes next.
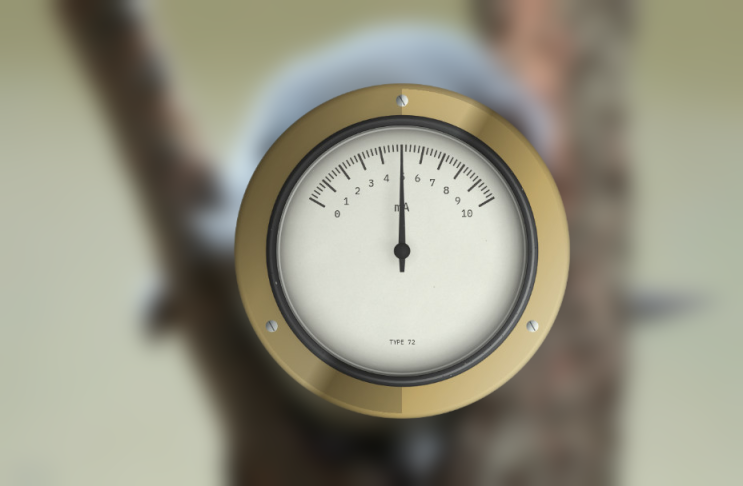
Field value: 5 mA
